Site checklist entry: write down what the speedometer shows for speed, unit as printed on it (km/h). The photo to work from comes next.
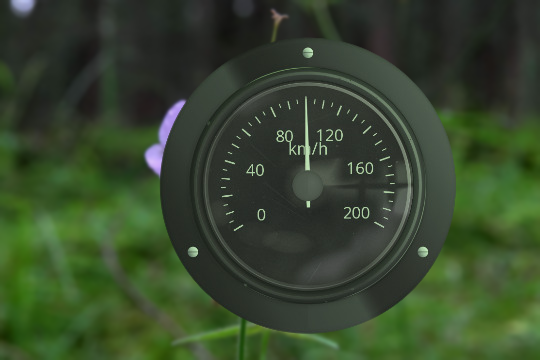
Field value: 100 km/h
